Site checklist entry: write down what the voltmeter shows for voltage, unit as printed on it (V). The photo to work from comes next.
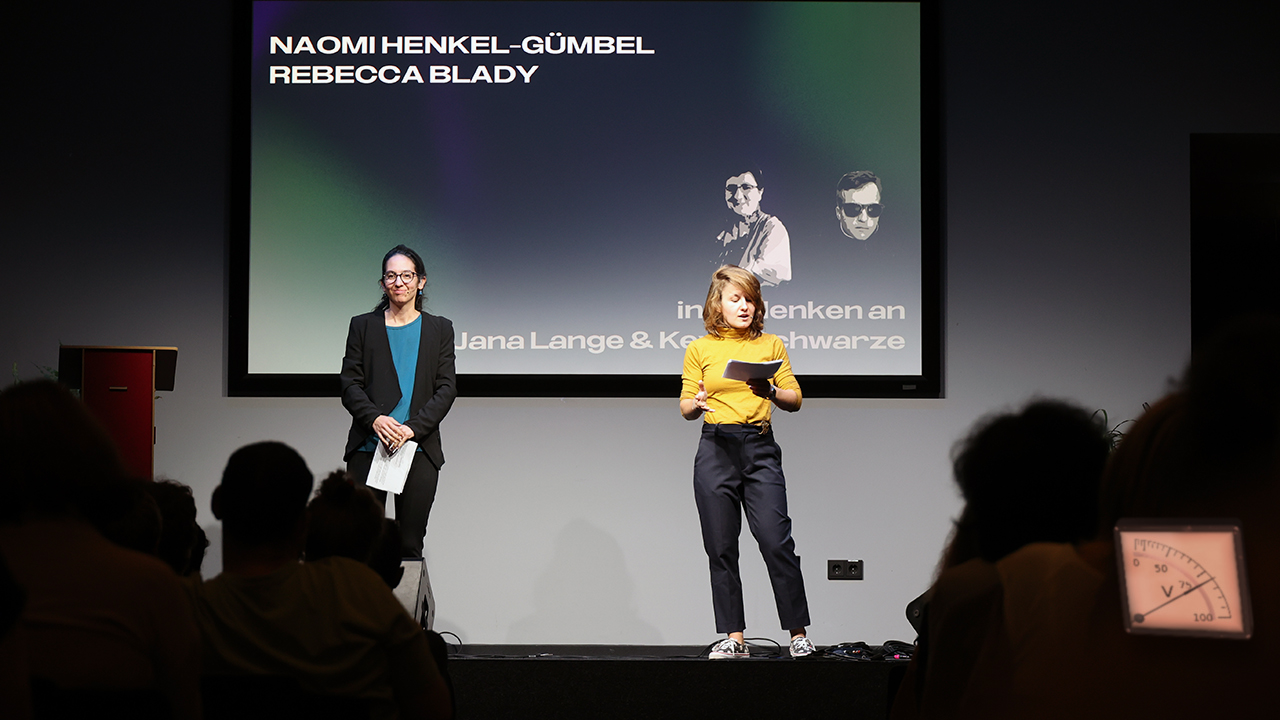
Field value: 80 V
